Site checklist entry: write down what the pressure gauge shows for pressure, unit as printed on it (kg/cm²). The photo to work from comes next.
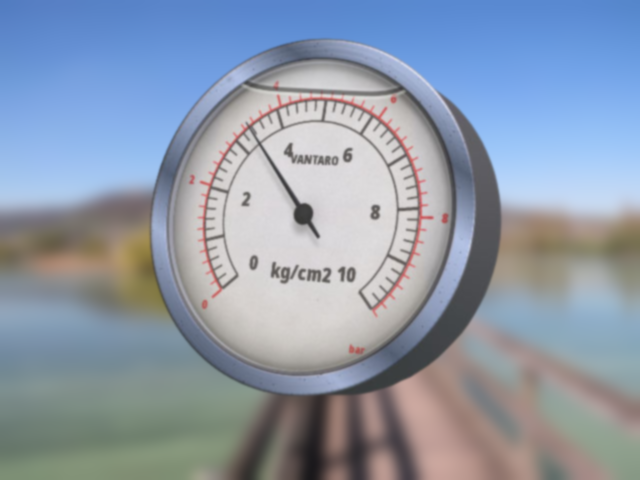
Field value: 3.4 kg/cm²
